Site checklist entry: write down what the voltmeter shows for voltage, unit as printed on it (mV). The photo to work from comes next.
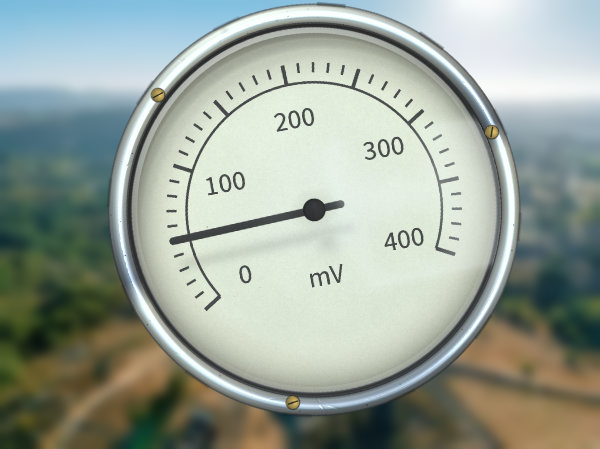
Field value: 50 mV
